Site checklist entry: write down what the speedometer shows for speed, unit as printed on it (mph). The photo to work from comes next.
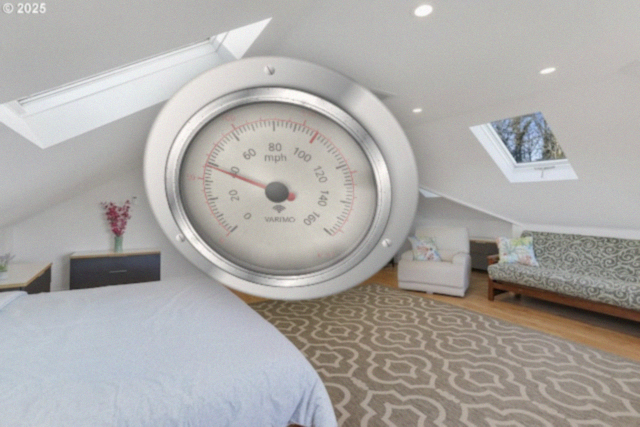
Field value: 40 mph
